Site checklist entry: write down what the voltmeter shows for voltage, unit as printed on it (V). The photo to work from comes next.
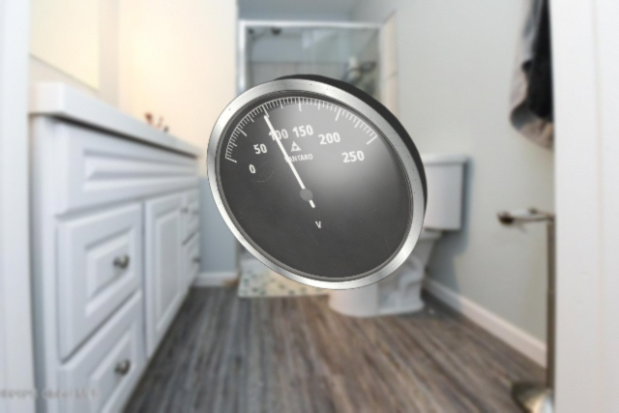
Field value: 100 V
